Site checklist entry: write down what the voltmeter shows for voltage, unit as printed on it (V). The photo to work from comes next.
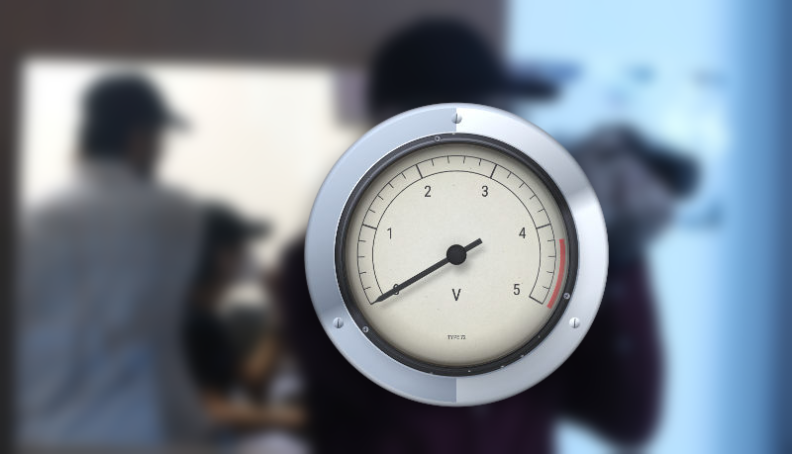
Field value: 0 V
